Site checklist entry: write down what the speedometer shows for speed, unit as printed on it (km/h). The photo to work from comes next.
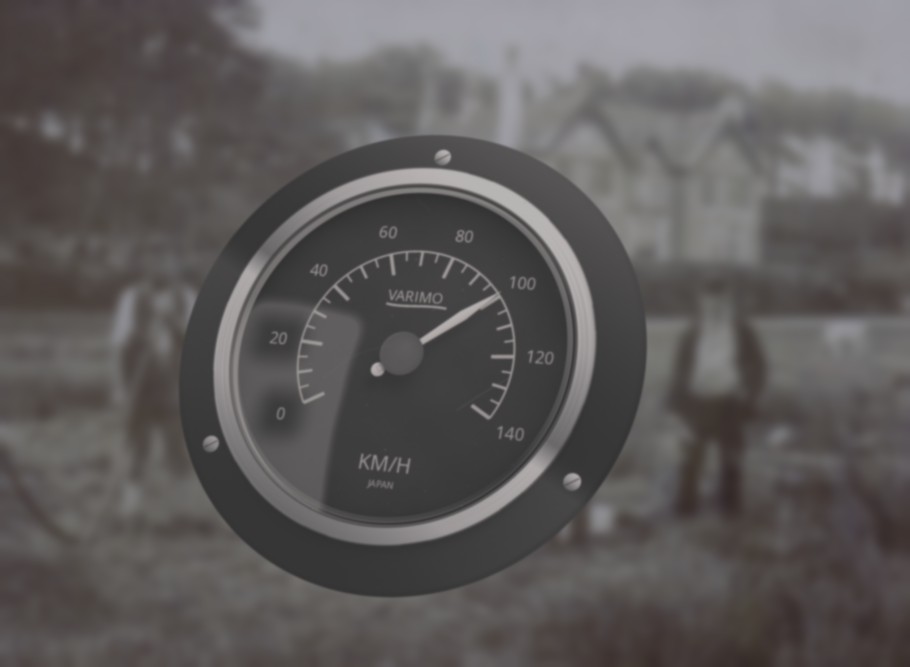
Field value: 100 km/h
